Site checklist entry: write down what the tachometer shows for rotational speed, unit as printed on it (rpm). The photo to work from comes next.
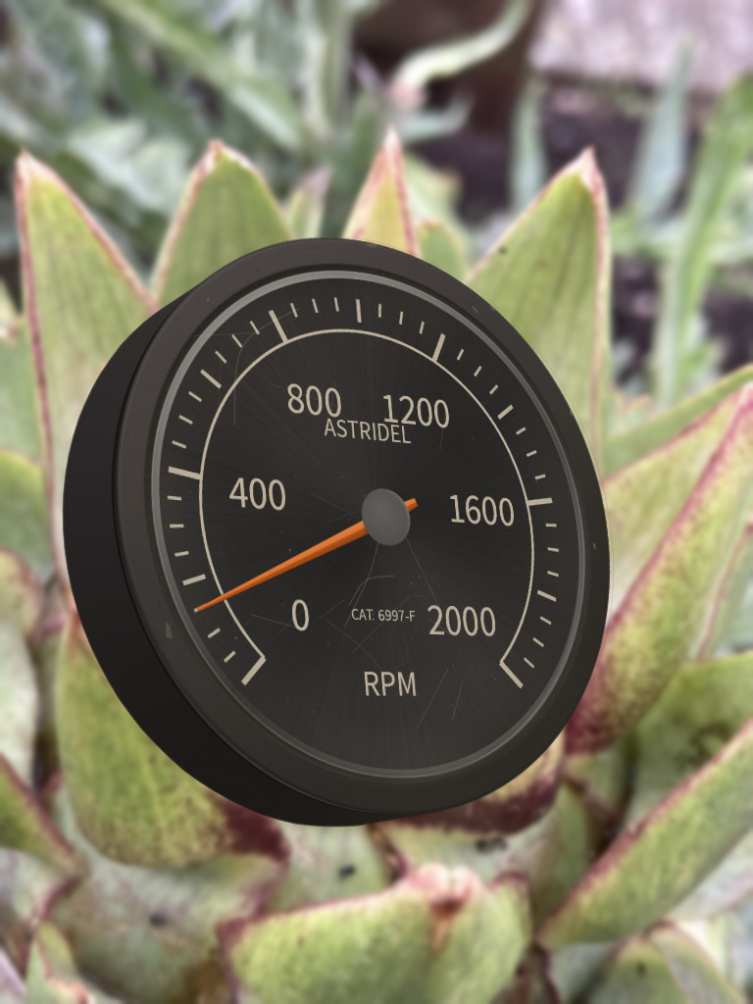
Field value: 150 rpm
